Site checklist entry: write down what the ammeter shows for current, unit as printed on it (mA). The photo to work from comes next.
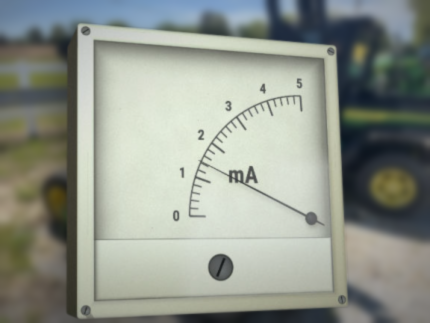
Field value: 1.4 mA
